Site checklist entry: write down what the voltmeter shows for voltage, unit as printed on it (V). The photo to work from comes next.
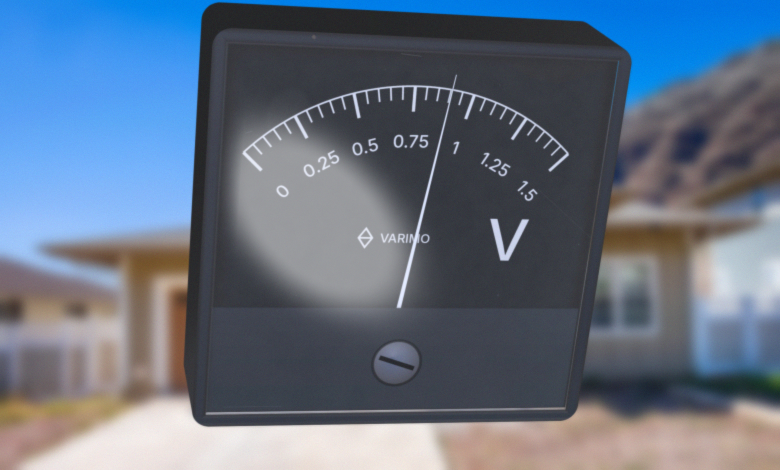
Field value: 0.9 V
